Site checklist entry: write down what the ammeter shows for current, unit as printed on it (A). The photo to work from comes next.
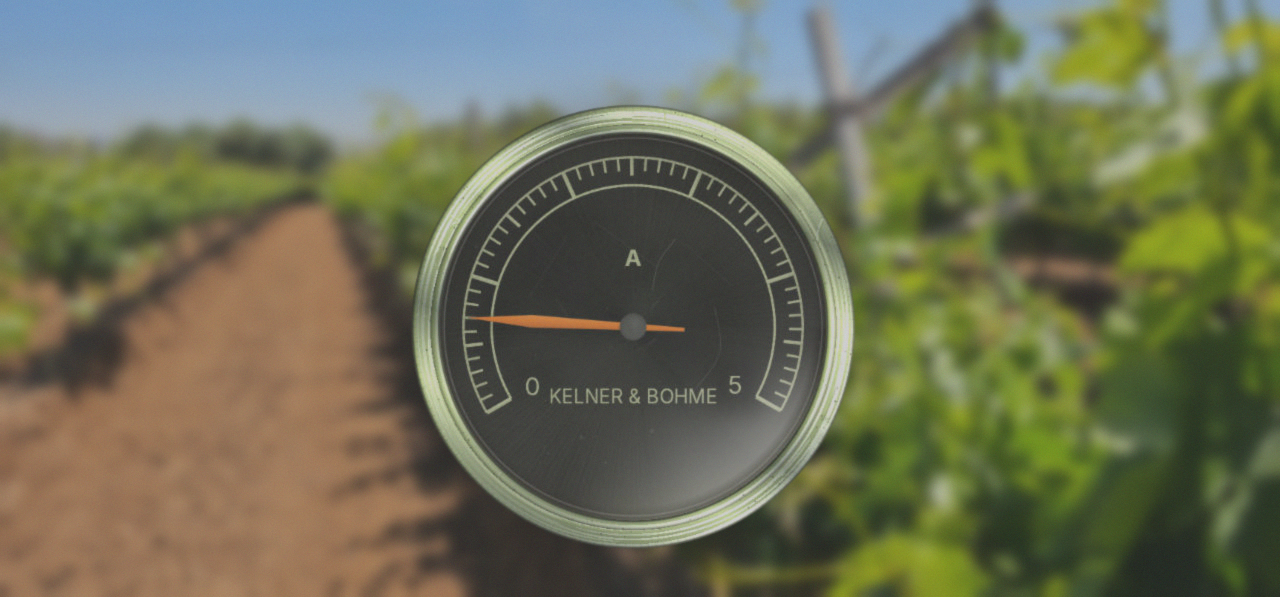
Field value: 0.7 A
